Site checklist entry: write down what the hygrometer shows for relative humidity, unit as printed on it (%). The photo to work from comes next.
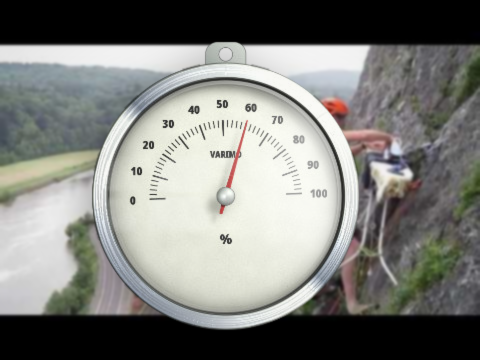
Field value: 60 %
